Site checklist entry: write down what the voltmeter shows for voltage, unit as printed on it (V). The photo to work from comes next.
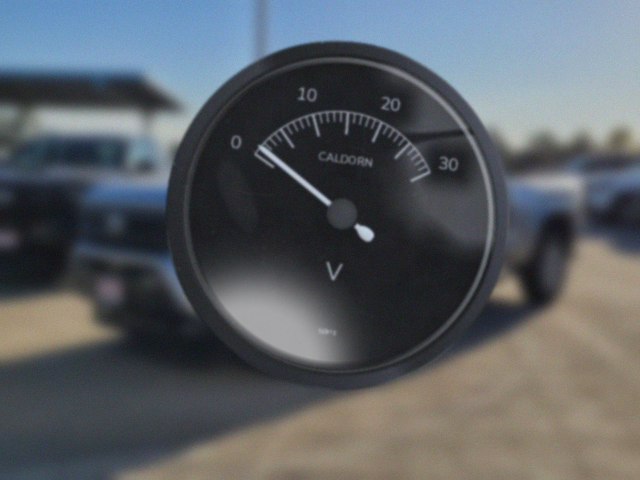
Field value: 1 V
